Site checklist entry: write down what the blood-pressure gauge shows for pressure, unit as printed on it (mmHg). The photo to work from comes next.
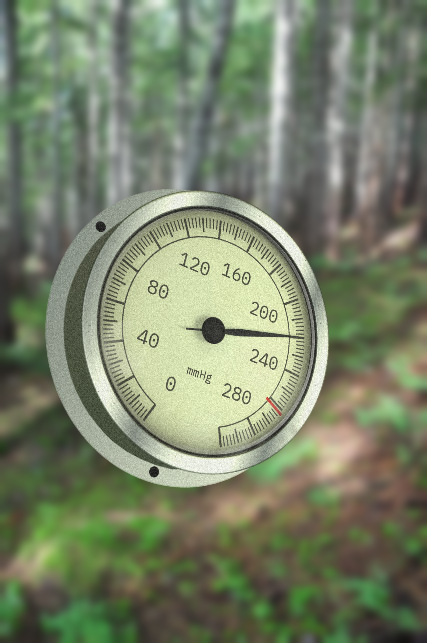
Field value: 220 mmHg
